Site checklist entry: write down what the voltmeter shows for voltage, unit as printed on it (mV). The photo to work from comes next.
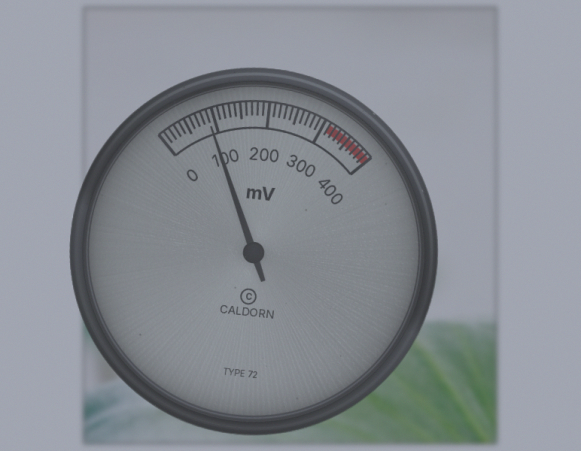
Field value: 90 mV
